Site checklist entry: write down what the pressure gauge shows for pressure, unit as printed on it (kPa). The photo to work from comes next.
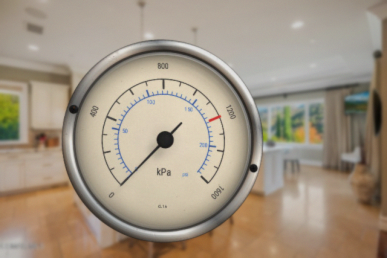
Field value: 0 kPa
